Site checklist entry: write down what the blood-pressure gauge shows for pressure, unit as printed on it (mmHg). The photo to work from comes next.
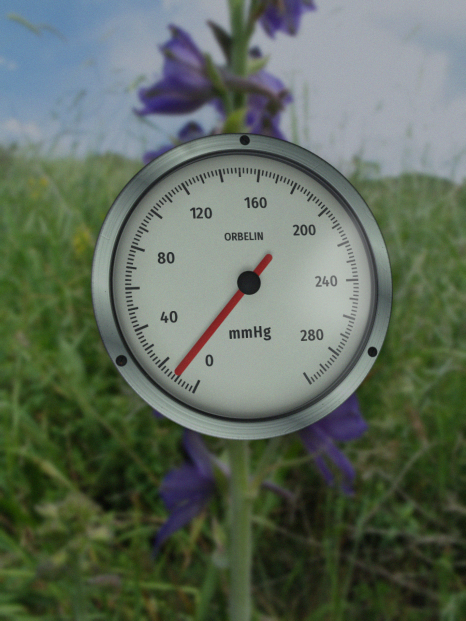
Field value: 12 mmHg
